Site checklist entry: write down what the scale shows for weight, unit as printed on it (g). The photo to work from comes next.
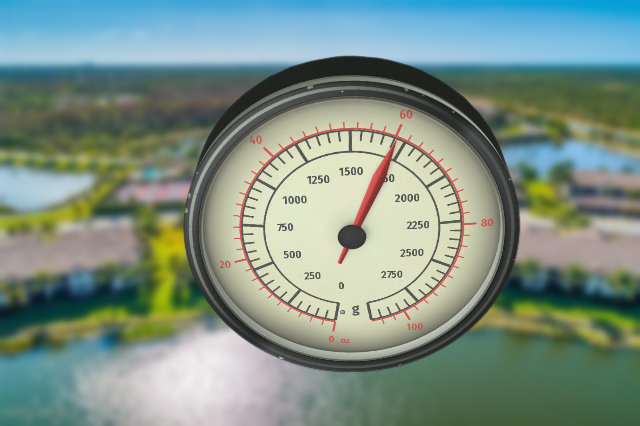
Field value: 1700 g
